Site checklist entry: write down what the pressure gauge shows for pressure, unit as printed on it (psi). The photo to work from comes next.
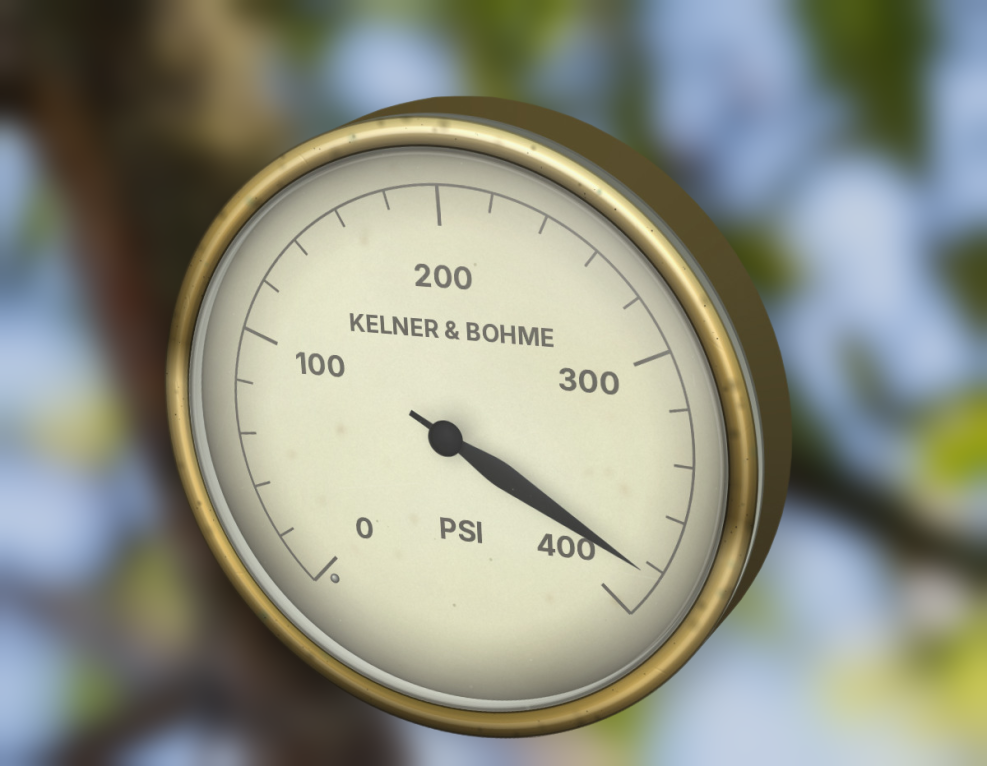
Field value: 380 psi
